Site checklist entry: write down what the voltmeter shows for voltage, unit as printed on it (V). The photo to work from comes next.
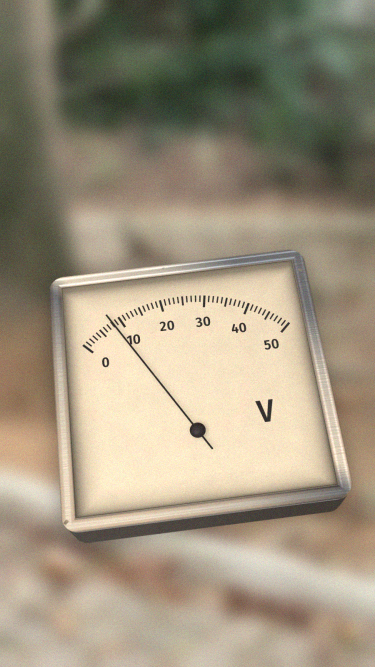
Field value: 8 V
